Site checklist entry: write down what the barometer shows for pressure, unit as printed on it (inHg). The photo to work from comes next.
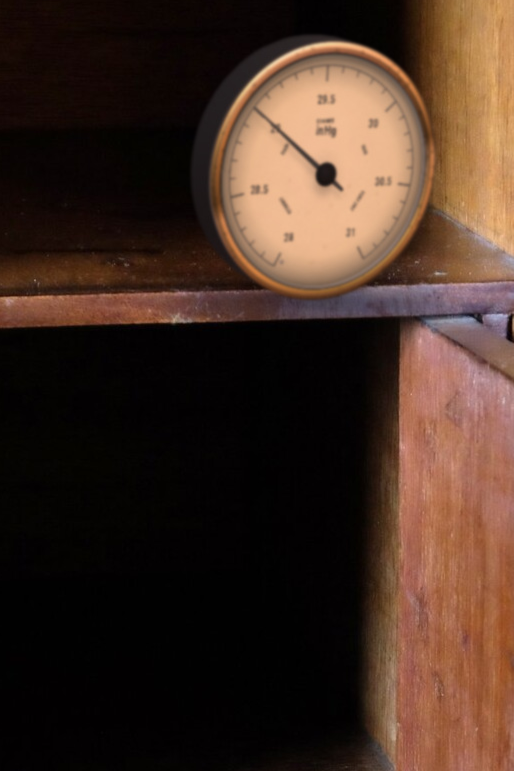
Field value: 29 inHg
